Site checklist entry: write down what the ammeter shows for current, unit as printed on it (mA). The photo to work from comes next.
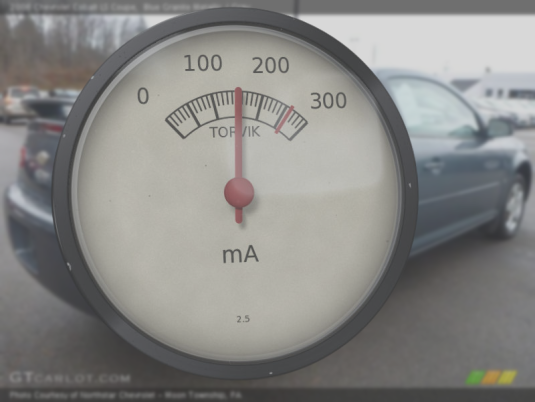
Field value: 150 mA
